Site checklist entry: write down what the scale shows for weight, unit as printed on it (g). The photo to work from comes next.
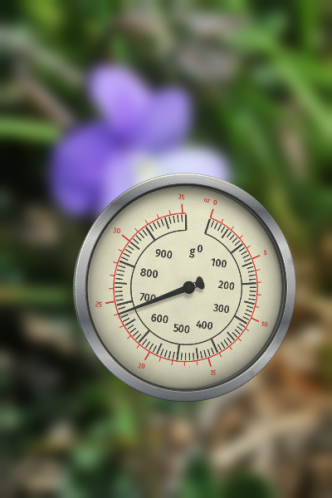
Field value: 680 g
